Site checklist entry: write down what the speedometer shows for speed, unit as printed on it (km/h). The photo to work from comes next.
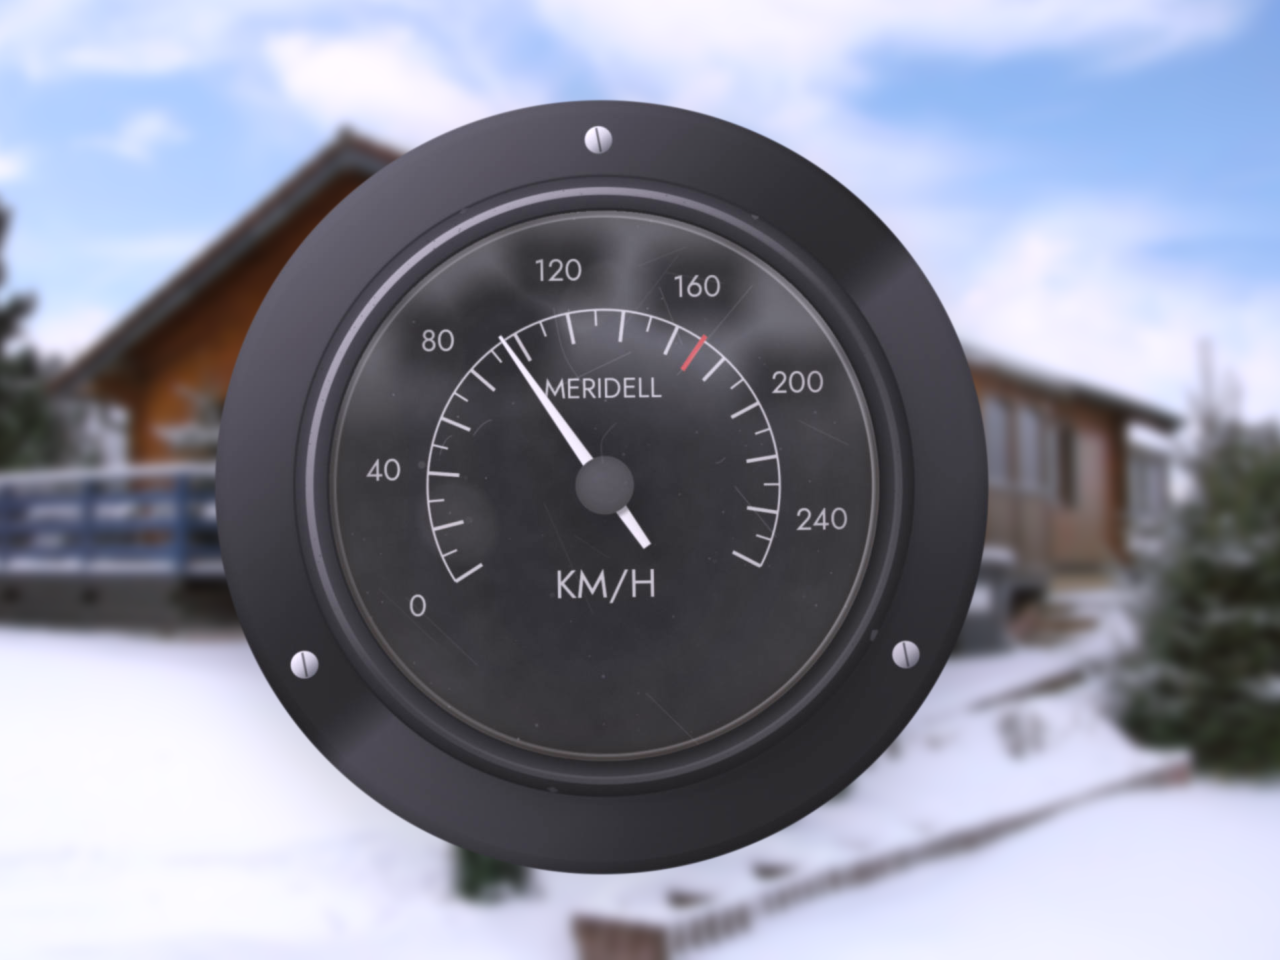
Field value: 95 km/h
